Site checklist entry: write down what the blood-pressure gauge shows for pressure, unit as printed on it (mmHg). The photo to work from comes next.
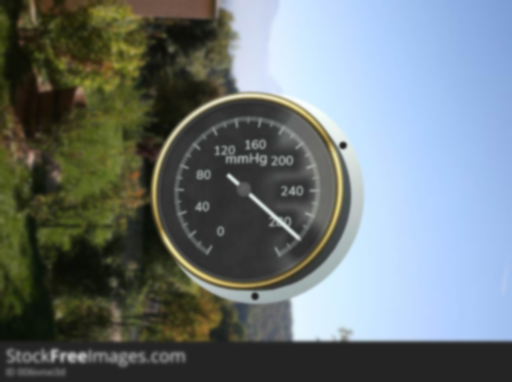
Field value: 280 mmHg
